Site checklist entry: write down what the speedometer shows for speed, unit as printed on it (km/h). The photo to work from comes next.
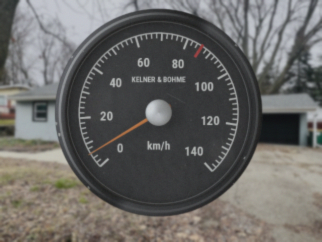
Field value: 6 km/h
